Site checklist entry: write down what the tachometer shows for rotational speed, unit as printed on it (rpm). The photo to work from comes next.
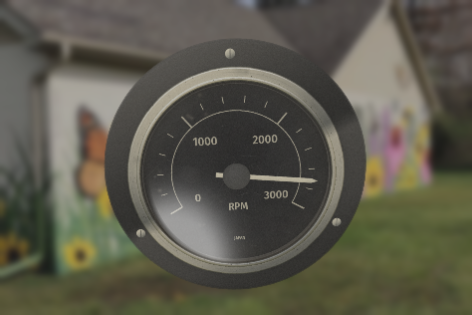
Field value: 2700 rpm
